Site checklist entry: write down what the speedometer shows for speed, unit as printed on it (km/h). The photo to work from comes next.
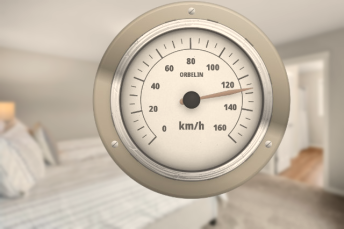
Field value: 127.5 km/h
